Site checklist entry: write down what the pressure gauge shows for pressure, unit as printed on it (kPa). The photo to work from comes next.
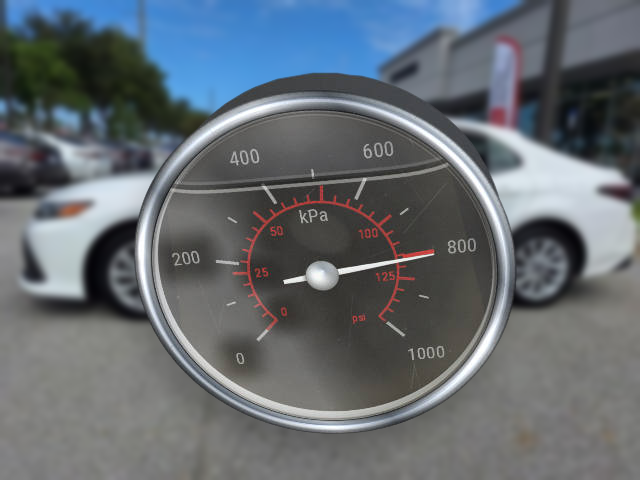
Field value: 800 kPa
